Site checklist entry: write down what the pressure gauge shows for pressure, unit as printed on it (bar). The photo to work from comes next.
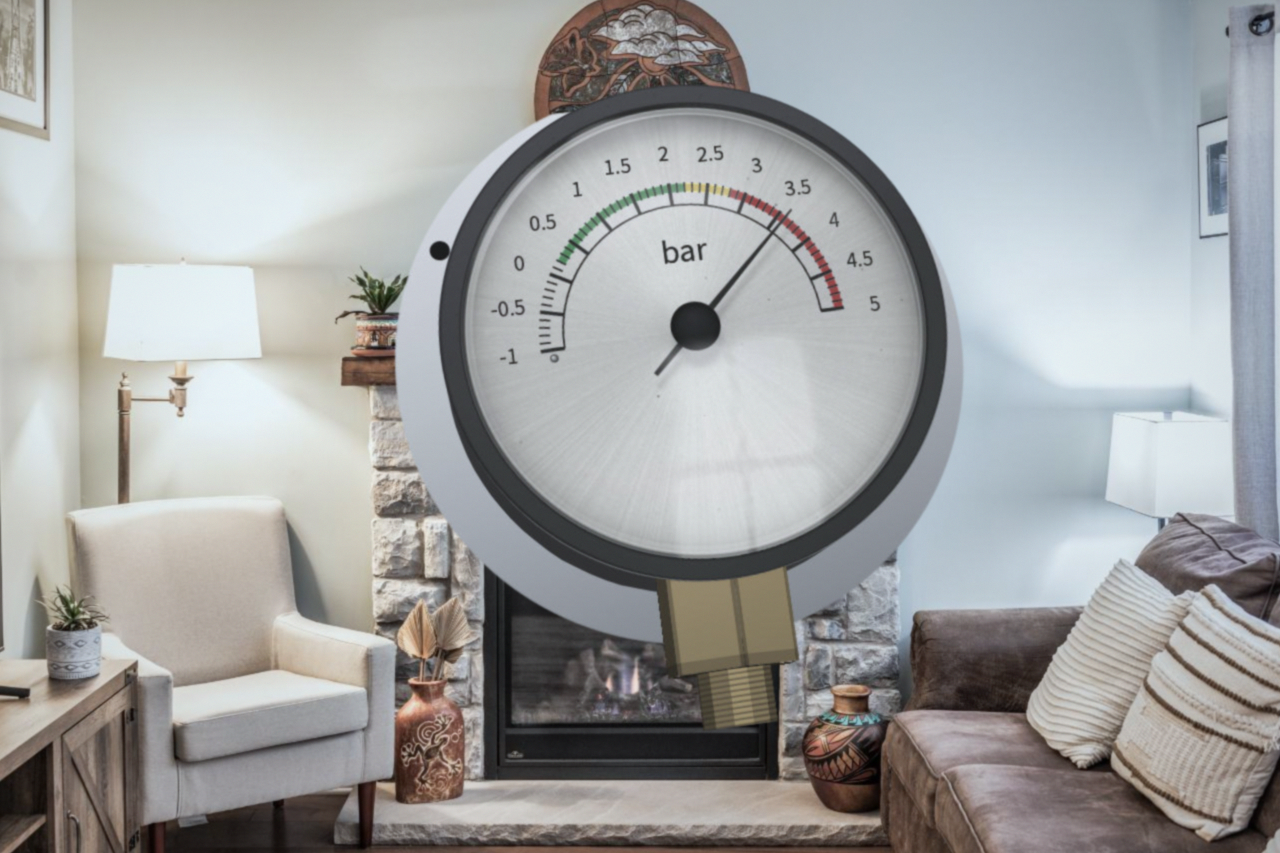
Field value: 3.6 bar
